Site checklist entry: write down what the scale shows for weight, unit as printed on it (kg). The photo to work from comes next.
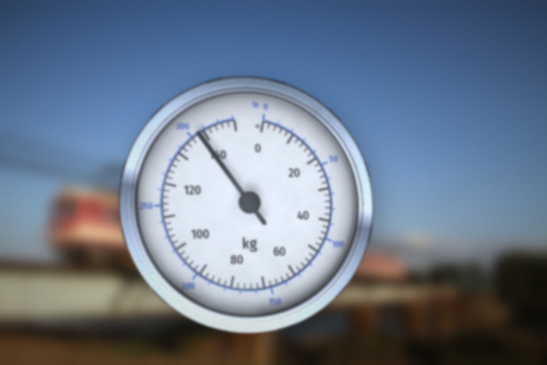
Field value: 138 kg
